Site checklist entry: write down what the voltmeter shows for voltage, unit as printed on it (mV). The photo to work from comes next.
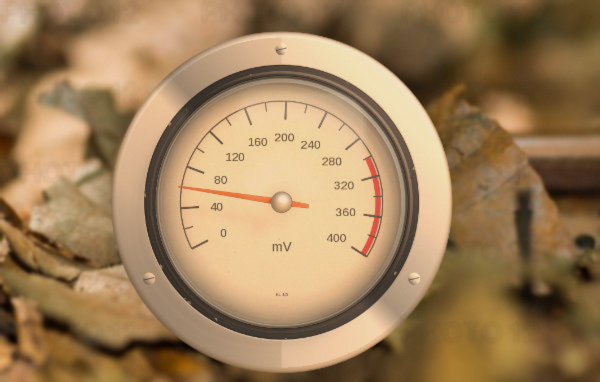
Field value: 60 mV
